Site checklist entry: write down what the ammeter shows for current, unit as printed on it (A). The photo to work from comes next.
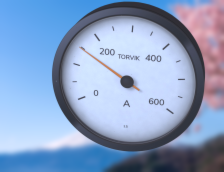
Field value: 150 A
